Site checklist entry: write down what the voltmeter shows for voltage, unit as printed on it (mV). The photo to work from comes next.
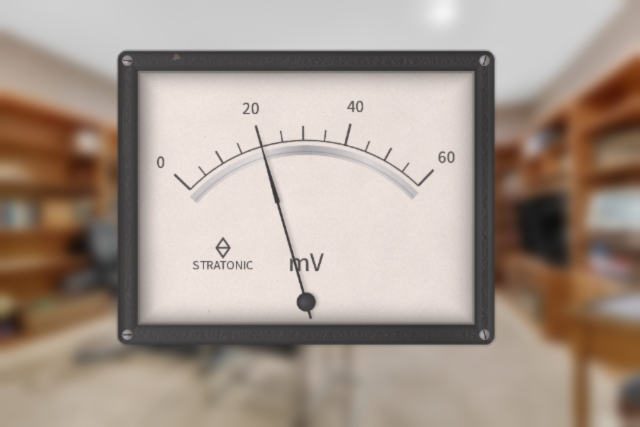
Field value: 20 mV
